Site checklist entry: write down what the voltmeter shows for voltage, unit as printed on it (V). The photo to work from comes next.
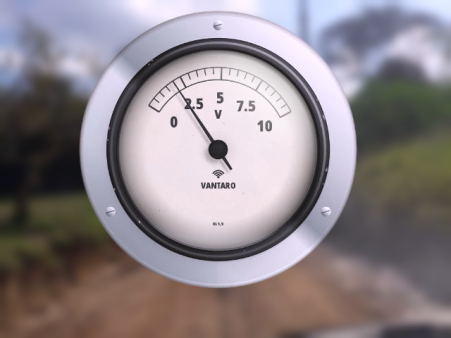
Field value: 2 V
